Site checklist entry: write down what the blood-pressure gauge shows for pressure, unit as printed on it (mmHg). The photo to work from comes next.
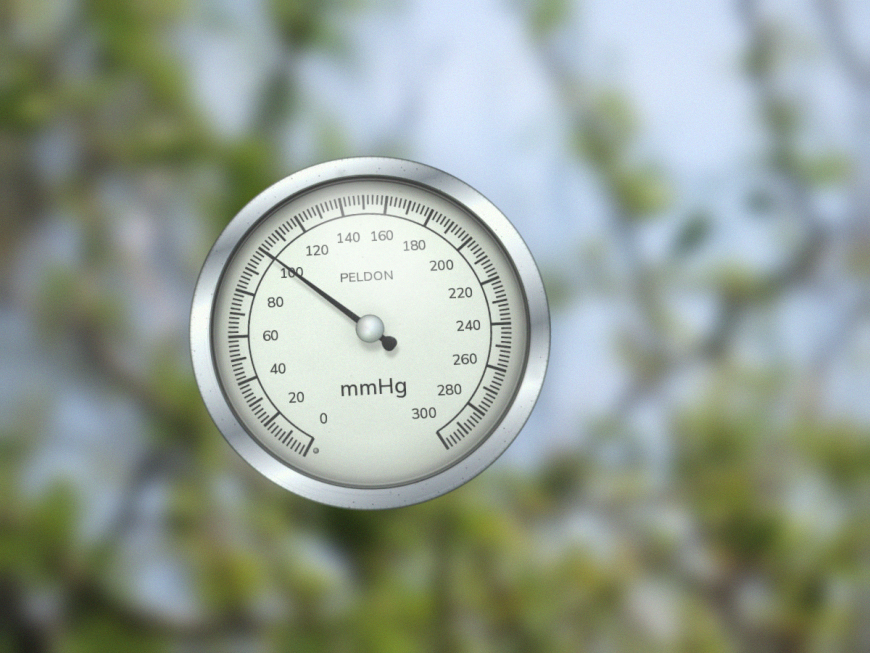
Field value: 100 mmHg
